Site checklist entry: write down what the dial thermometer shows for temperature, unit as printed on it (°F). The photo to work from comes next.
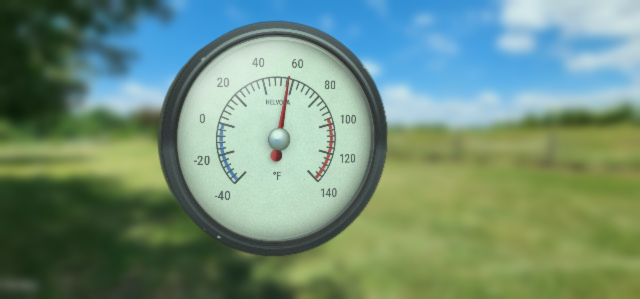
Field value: 56 °F
